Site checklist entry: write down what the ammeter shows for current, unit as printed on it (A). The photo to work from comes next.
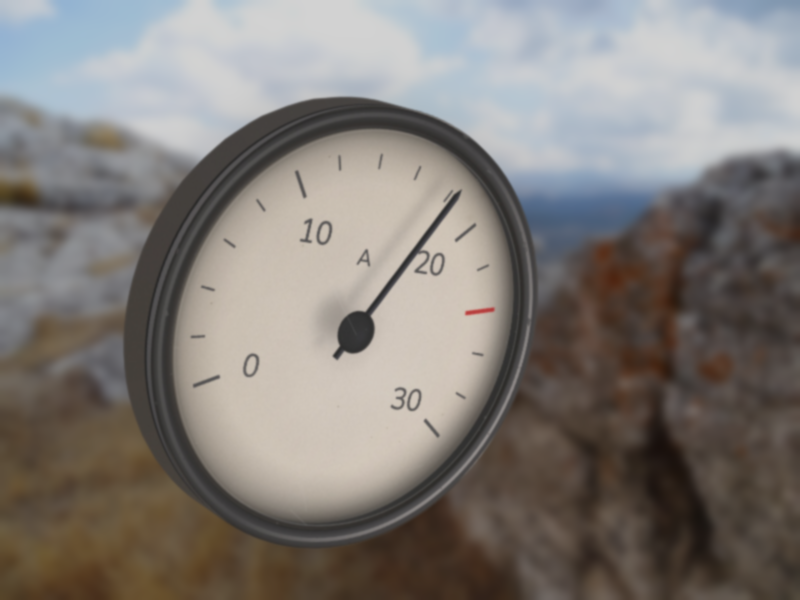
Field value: 18 A
